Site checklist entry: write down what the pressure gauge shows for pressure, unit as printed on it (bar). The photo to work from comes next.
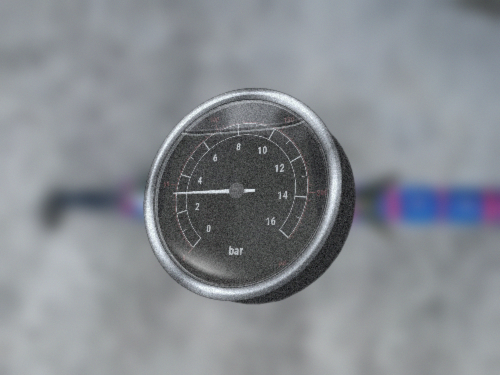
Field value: 3 bar
